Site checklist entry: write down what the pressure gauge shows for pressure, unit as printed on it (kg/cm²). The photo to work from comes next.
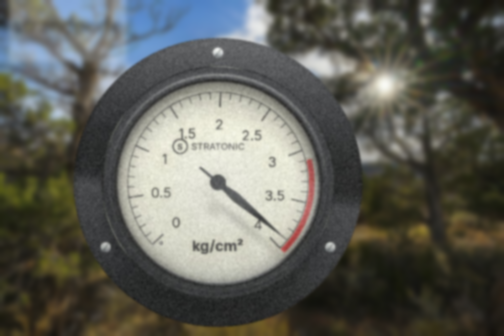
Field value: 3.9 kg/cm²
